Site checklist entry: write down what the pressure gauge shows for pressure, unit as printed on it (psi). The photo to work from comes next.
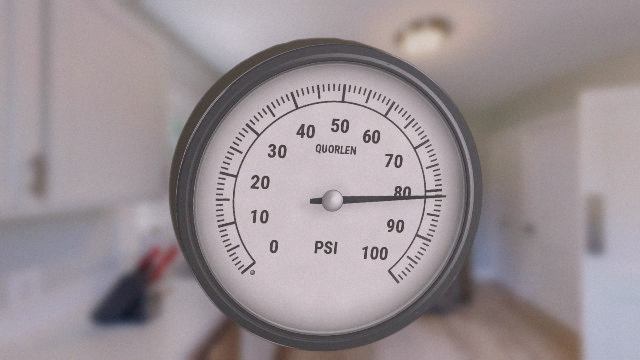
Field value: 81 psi
